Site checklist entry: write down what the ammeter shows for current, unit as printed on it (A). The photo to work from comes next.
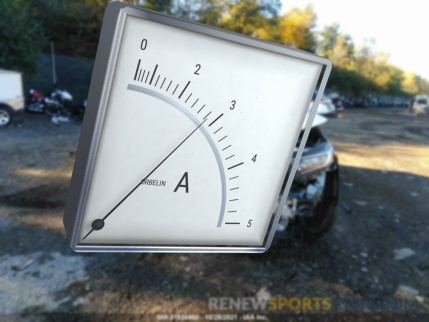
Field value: 2.8 A
